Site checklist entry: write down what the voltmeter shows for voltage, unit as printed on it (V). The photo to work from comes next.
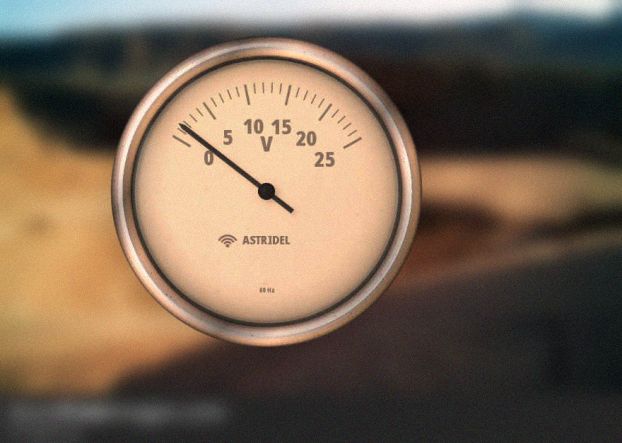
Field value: 1.5 V
